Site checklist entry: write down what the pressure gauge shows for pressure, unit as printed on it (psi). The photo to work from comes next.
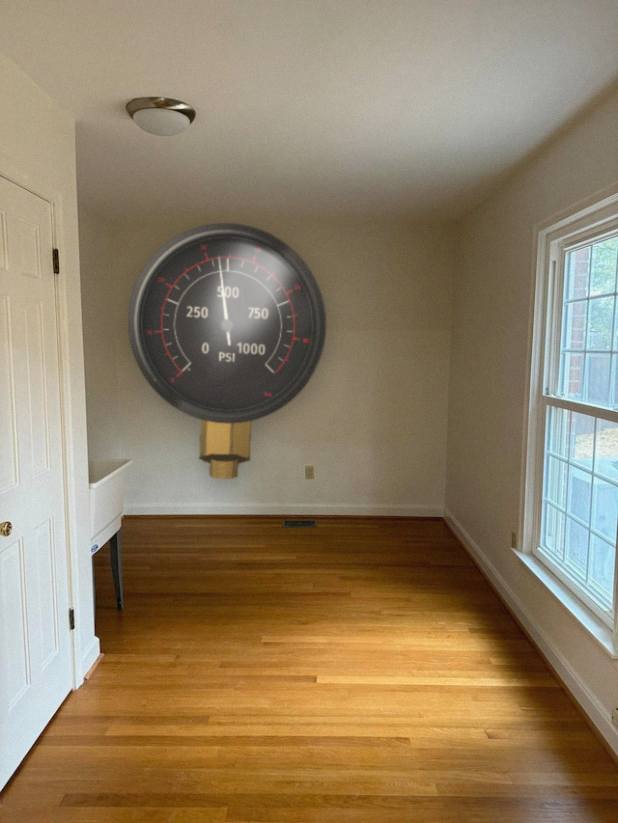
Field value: 475 psi
